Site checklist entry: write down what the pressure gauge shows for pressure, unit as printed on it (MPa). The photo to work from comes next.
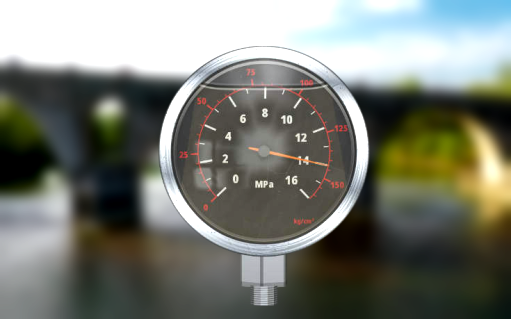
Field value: 14 MPa
